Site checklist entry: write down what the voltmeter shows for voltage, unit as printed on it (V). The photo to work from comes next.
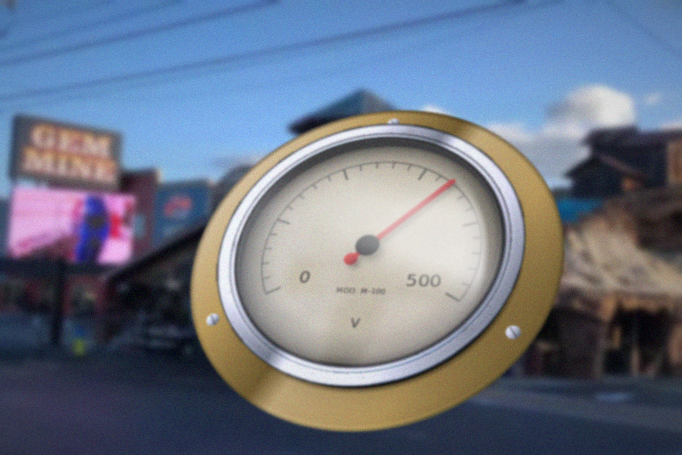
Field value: 340 V
